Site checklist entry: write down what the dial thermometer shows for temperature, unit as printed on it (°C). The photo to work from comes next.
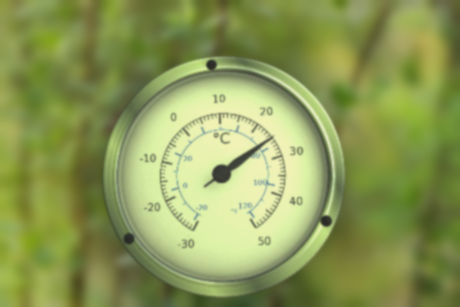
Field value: 25 °C
